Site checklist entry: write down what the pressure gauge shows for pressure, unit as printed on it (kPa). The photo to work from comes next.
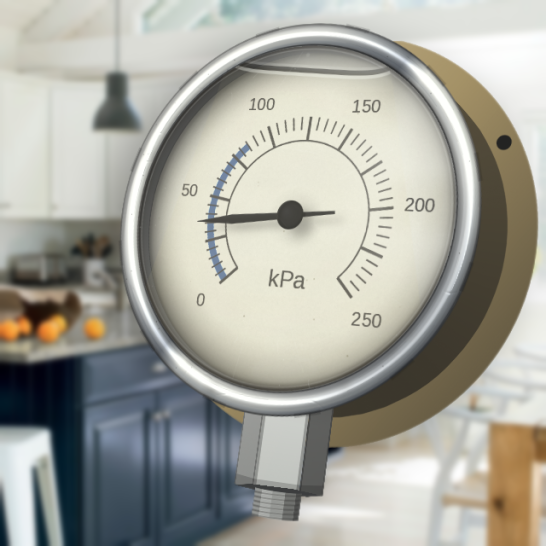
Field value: 35 kPa
